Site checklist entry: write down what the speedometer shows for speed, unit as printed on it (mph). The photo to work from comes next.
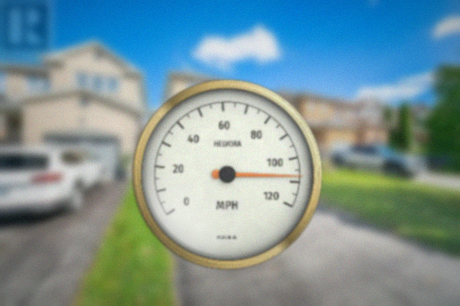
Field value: 107.5 mph
